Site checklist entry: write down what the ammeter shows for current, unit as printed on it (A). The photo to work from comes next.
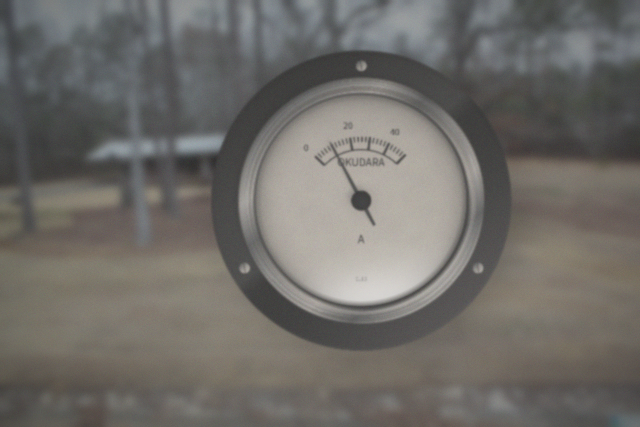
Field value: 10 A
